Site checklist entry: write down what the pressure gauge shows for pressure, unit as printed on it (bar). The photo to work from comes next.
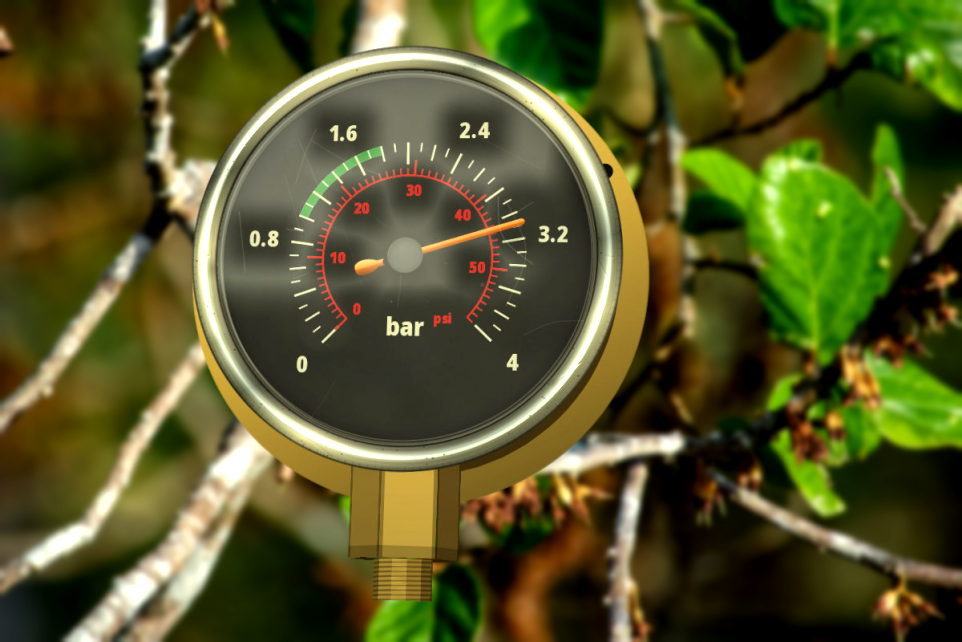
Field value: 3.1 bar
